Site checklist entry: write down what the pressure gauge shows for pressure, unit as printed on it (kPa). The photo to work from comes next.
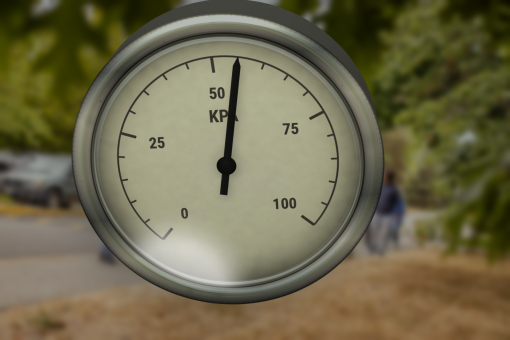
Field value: 55 kPa
